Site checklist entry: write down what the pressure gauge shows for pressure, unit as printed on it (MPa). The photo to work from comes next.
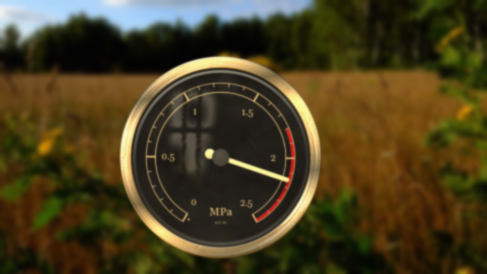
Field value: 2.15 MPa
